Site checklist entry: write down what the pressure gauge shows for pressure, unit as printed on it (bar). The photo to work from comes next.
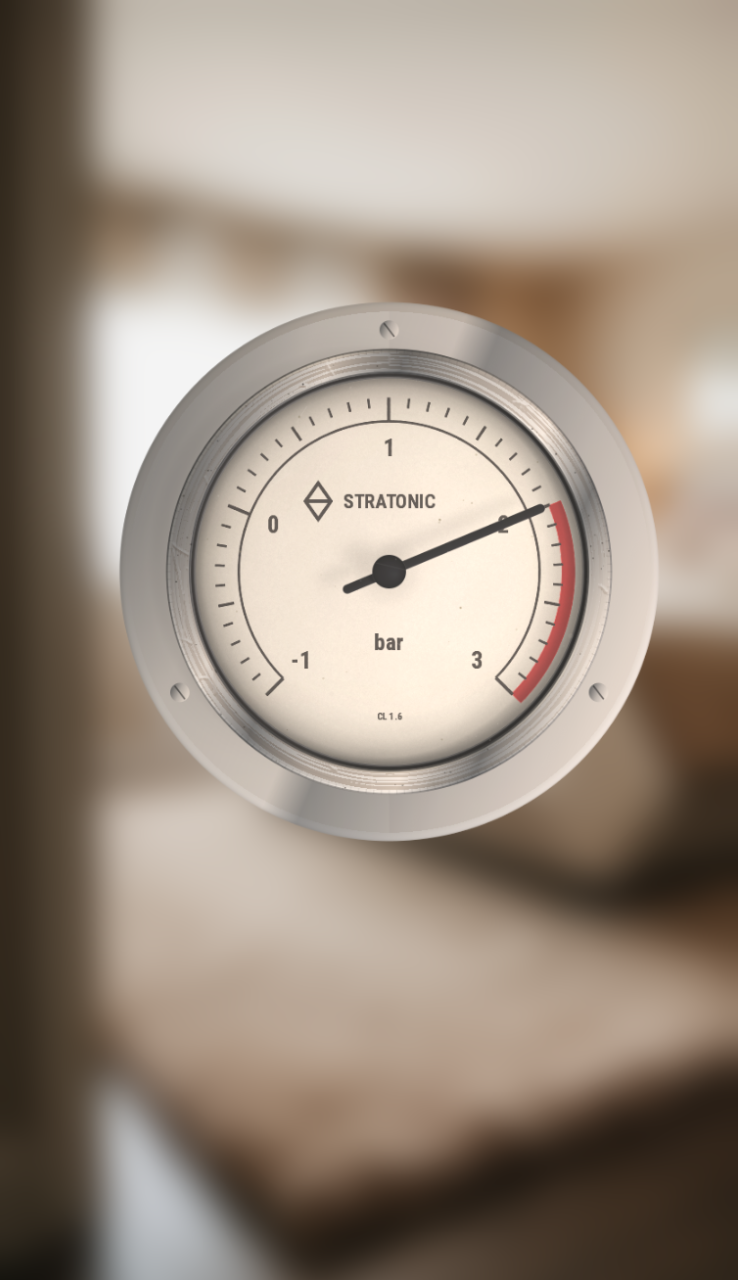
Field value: 2 bar
